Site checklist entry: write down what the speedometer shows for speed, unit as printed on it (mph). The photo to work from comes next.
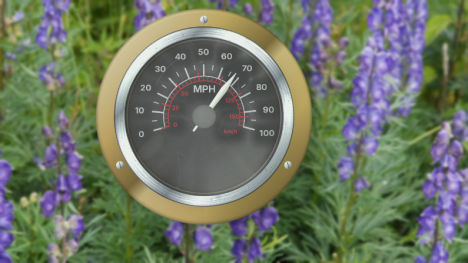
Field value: 67.5 mph
